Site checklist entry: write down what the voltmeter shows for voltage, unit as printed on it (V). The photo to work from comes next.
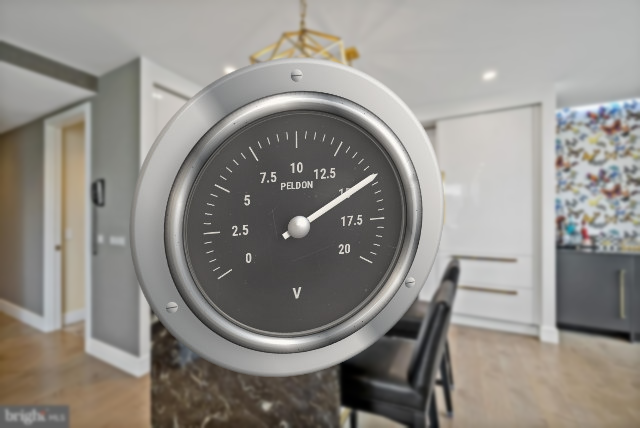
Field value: 15 V
